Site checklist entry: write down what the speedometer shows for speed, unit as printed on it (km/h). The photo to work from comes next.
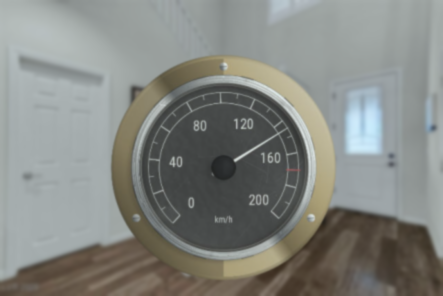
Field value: 145 km/h
